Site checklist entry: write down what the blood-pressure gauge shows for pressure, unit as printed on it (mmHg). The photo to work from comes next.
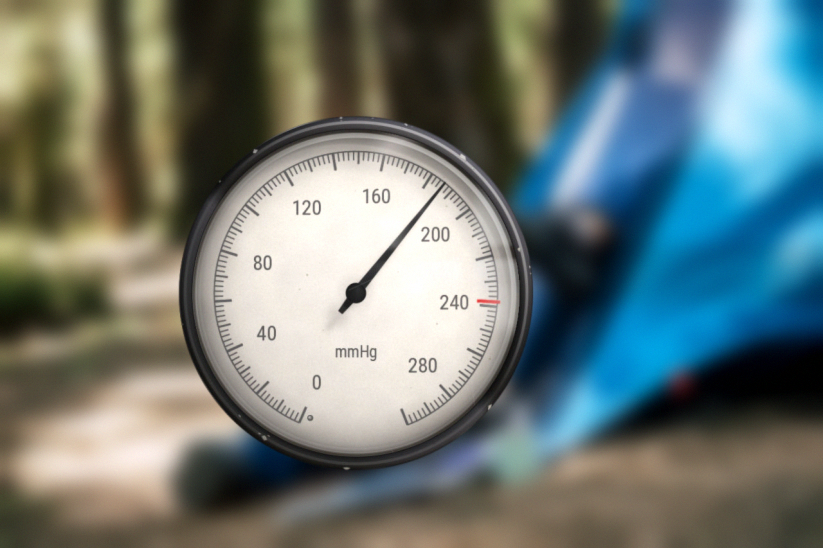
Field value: 186 mmHg
